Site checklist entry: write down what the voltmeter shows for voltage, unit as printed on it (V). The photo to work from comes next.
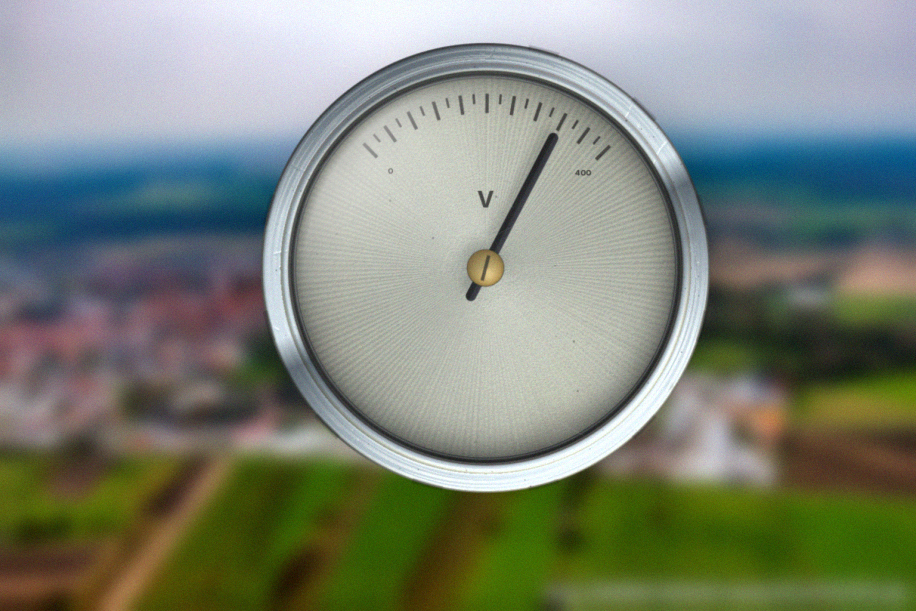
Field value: 320 V
